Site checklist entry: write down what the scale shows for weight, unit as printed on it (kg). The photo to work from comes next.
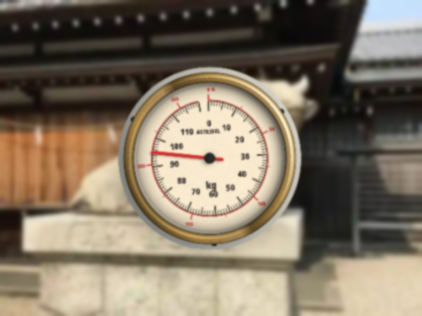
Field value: 95 kg
